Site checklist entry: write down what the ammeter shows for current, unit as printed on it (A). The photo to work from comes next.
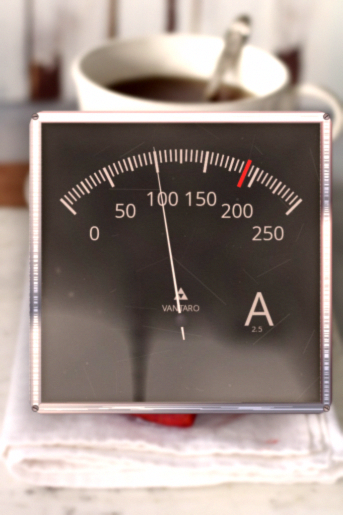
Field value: 100 A
